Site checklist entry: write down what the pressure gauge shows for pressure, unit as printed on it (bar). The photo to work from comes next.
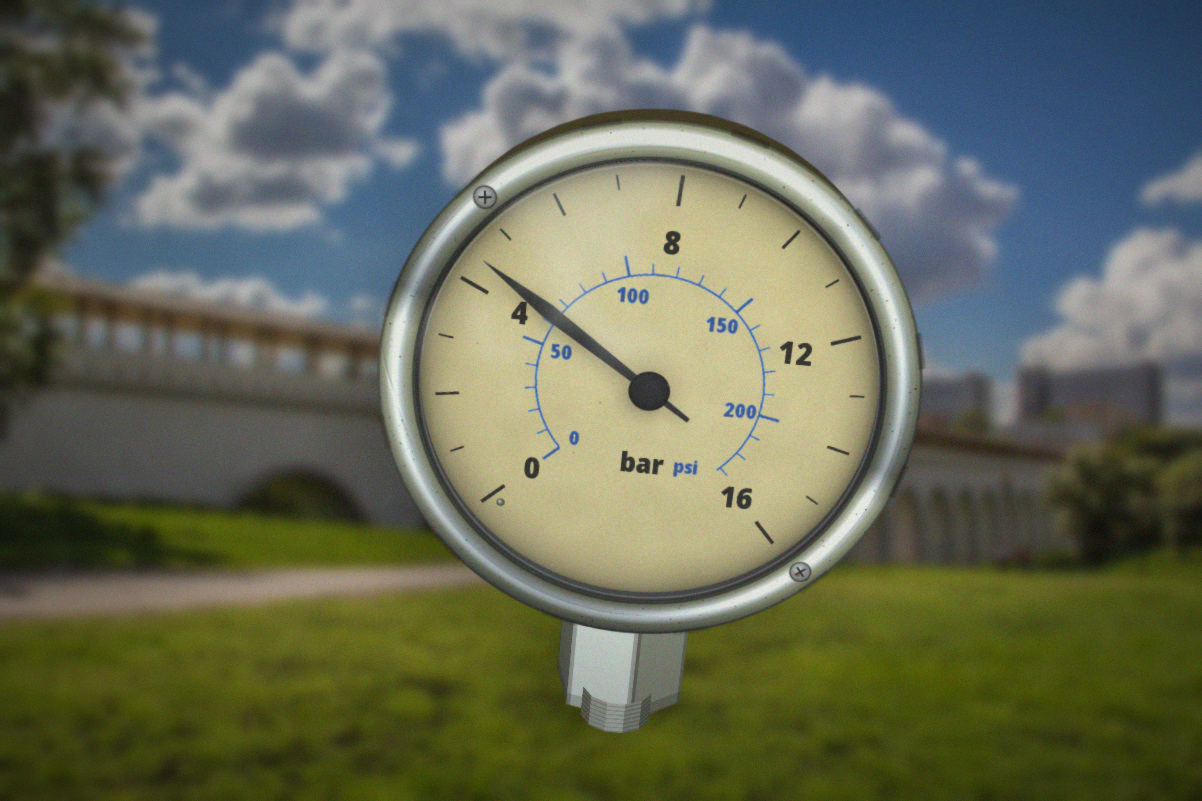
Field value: 4.5 bar
